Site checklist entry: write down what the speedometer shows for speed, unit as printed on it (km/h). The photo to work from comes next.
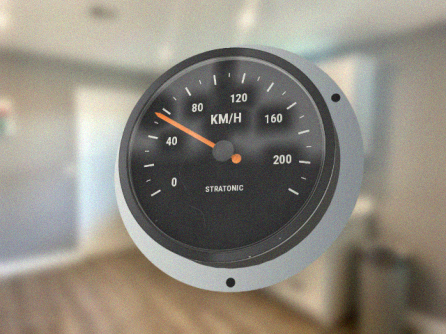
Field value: 55 km/h
